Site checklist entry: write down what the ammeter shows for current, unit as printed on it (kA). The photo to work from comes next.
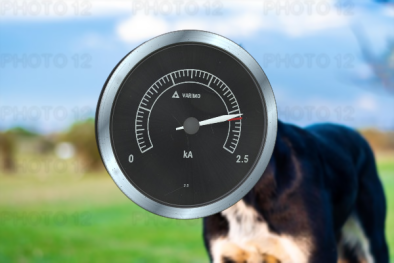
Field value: 2.05 kA
